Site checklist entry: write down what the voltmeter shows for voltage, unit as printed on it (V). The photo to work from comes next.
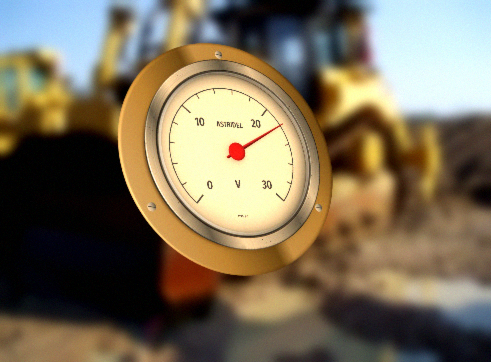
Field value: 22 V
